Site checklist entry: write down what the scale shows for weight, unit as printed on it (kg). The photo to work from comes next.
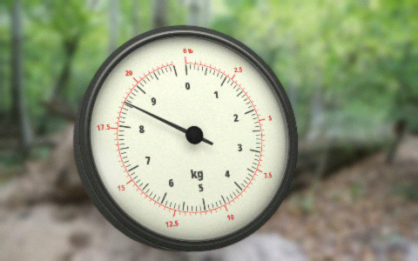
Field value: 8.5 kg
